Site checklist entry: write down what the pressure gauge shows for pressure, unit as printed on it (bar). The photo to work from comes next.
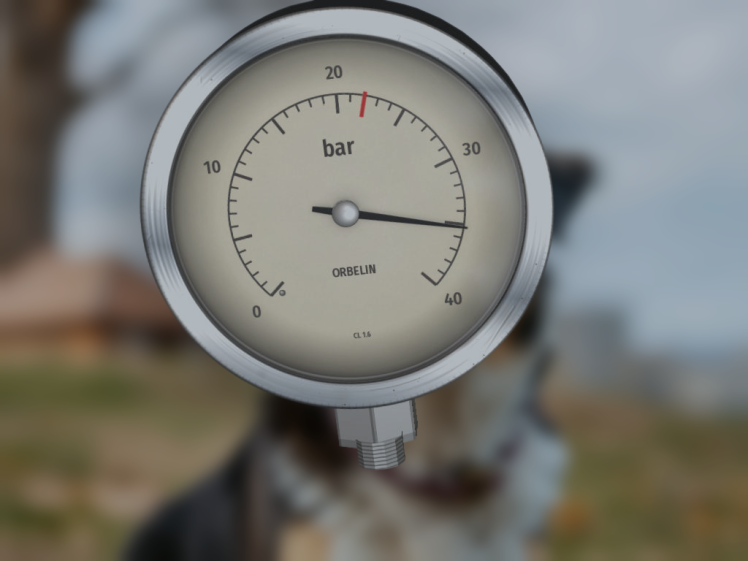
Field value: 35 bar
